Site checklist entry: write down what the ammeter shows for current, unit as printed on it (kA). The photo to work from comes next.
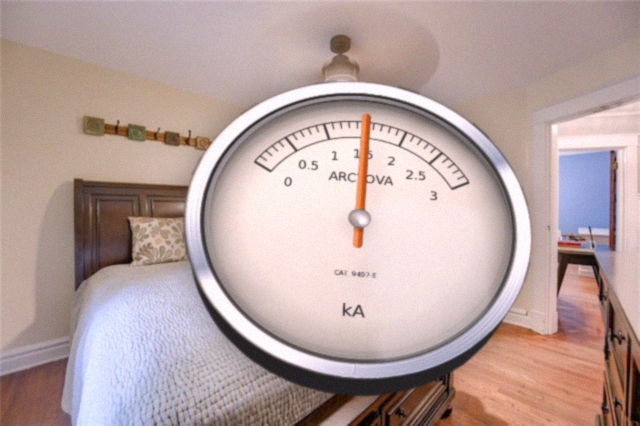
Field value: 1.5 kA
